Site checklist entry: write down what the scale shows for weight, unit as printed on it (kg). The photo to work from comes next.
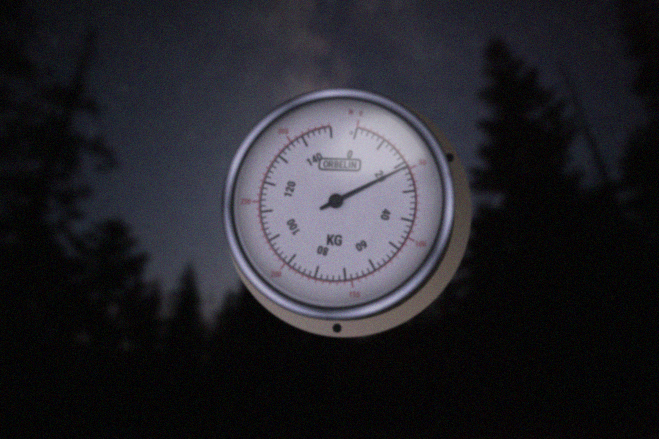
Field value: 22 kg
